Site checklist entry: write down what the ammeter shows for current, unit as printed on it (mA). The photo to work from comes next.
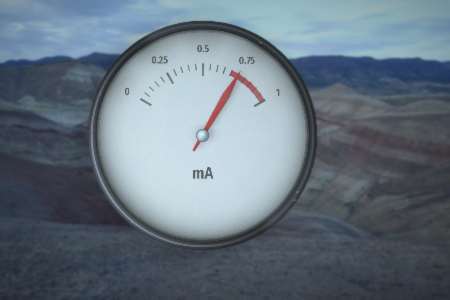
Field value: 0.75 mA
